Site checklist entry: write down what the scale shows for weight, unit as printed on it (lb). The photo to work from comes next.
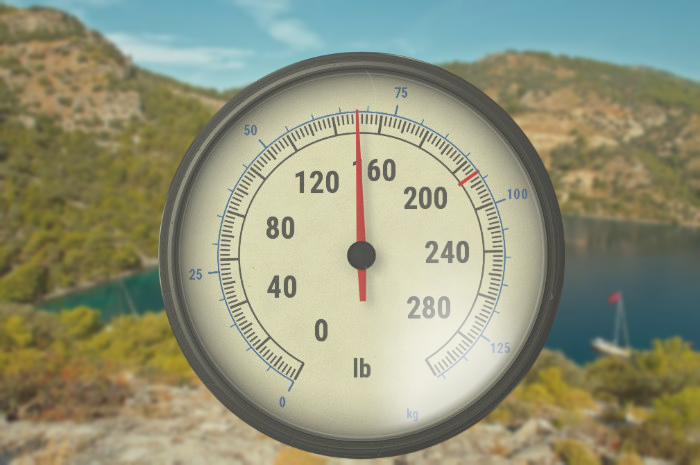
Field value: 150 lb
